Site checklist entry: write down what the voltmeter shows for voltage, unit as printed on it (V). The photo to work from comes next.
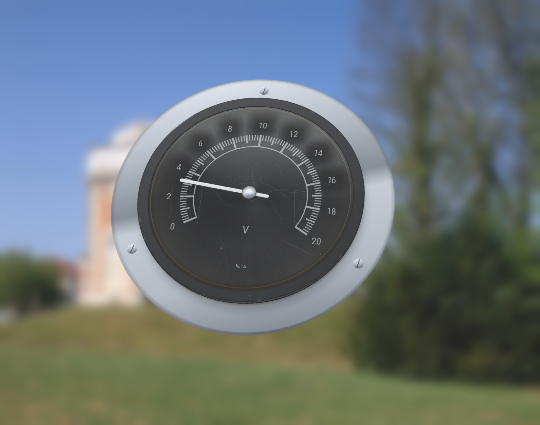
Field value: 3 V
